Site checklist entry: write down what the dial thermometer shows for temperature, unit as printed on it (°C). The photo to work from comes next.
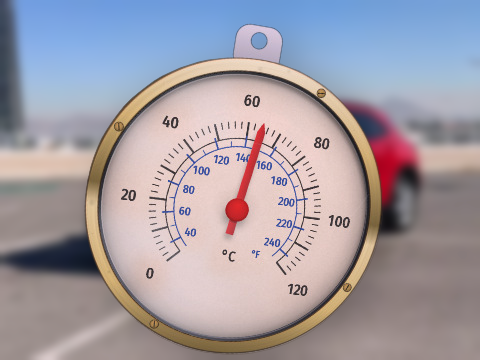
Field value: 64 °C
